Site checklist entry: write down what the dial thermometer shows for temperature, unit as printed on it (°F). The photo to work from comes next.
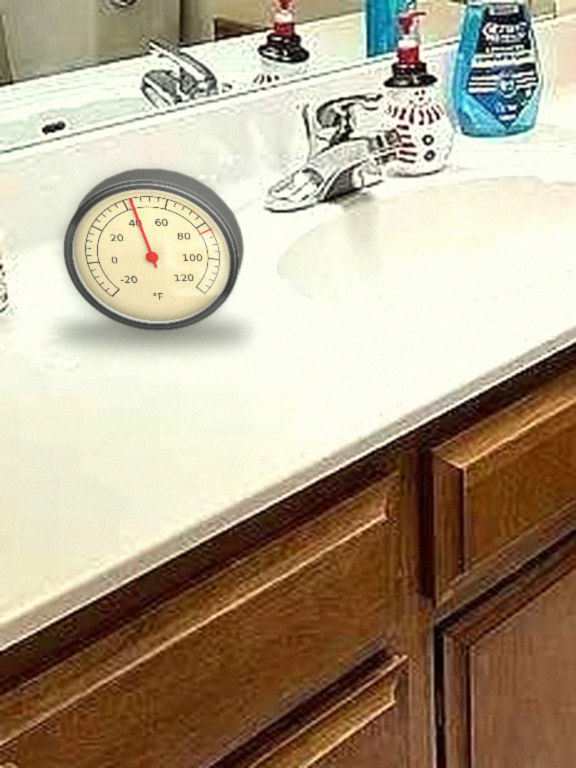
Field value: 44 °F
